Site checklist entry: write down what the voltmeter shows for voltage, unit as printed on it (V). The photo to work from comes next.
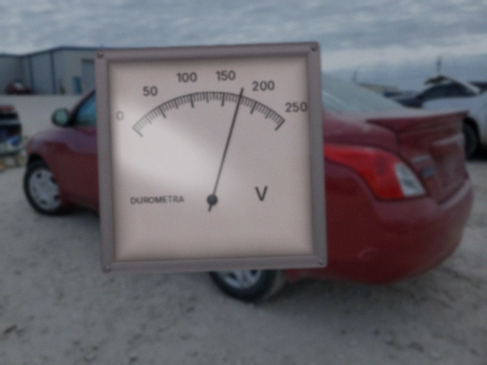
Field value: 175 V
